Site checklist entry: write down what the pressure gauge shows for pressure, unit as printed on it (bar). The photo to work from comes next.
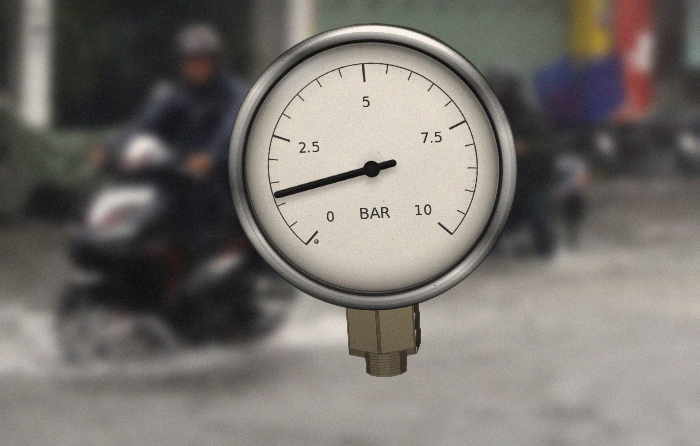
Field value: 1.25 bar
